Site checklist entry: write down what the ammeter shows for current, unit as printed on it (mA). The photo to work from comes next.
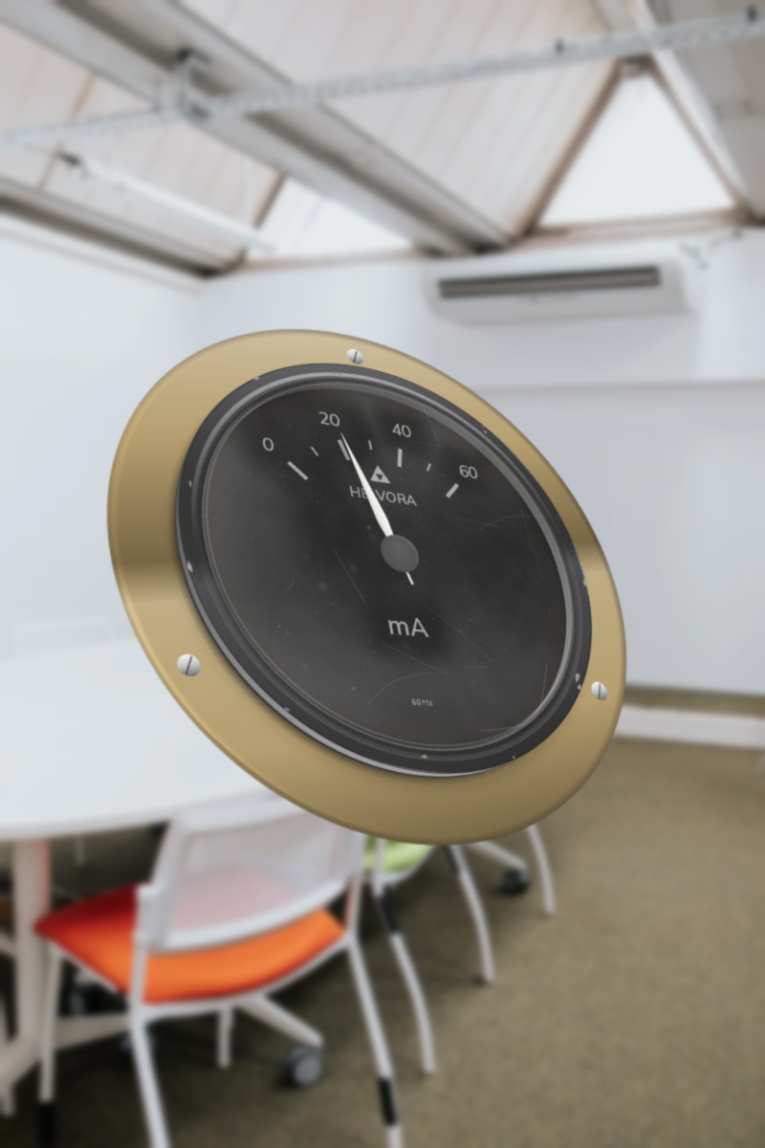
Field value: 20 mA
